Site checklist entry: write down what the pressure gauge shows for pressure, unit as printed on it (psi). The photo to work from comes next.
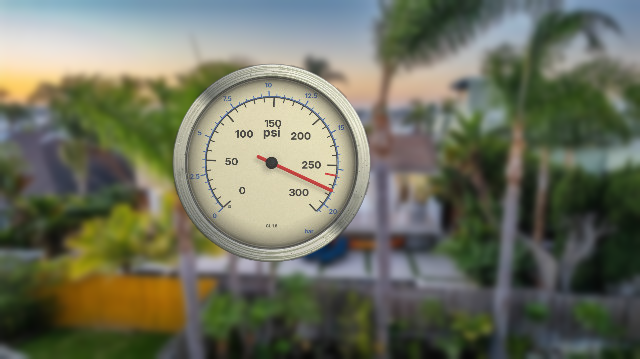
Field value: 275 psi
